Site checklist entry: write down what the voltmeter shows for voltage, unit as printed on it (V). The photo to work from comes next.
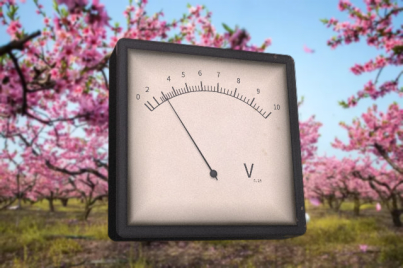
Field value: 3 V
